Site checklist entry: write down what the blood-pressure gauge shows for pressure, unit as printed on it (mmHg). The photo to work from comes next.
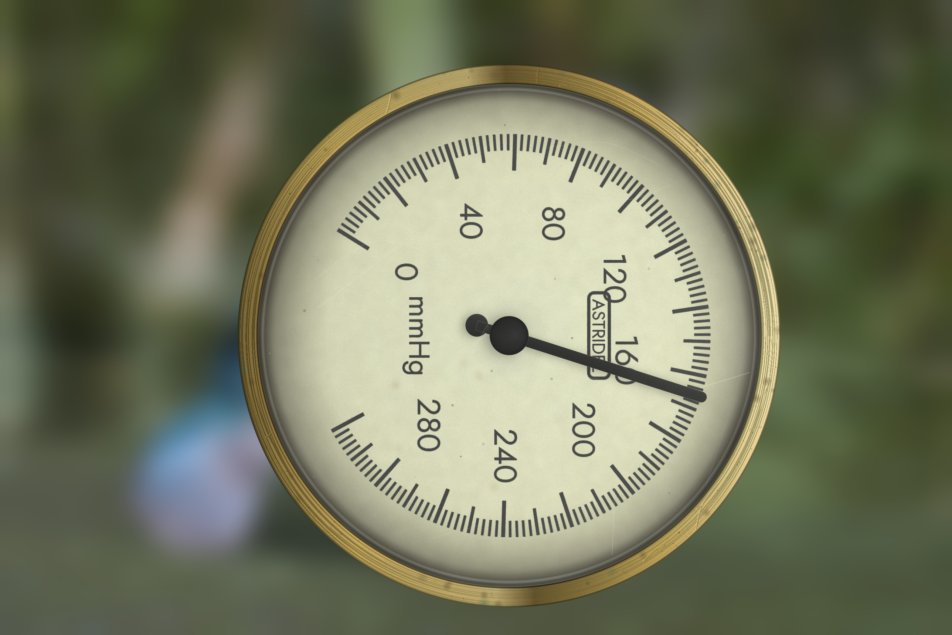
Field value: 166 mmHg
